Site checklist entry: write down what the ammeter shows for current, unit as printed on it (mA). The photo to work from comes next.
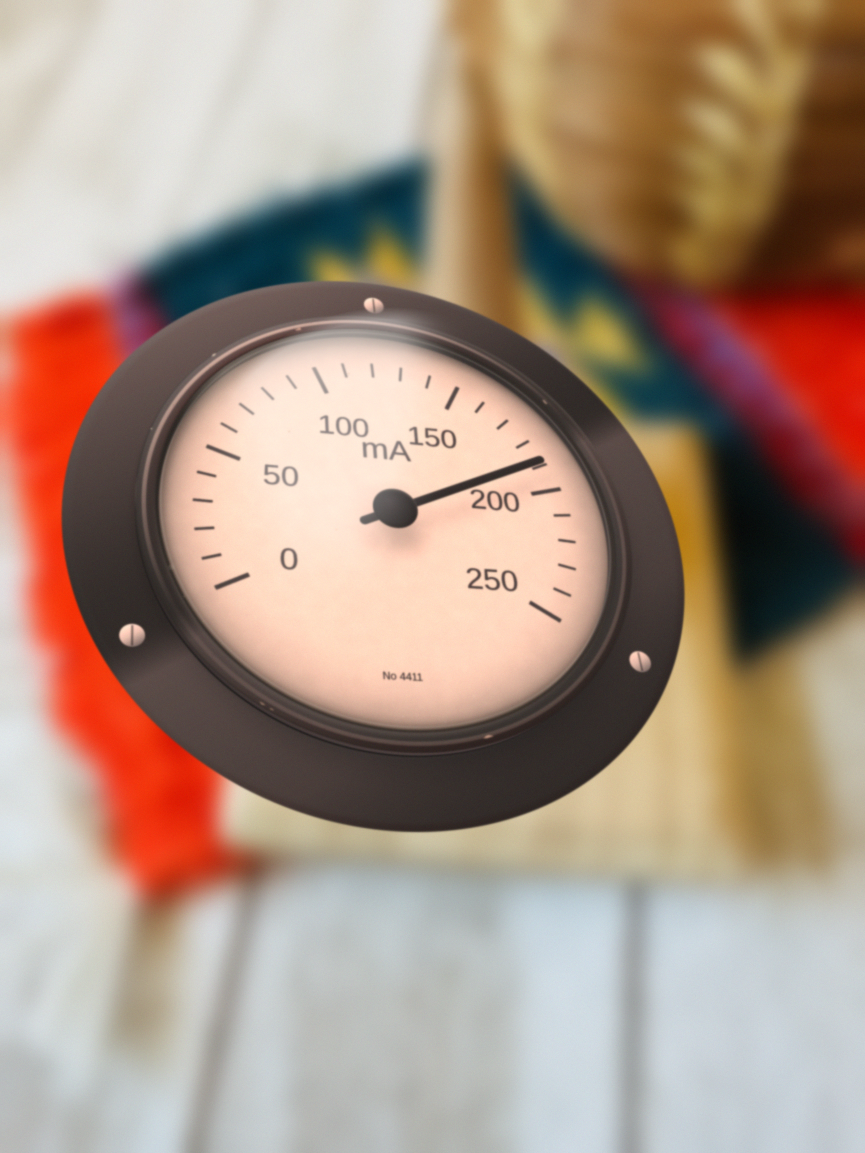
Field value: 190 mA
